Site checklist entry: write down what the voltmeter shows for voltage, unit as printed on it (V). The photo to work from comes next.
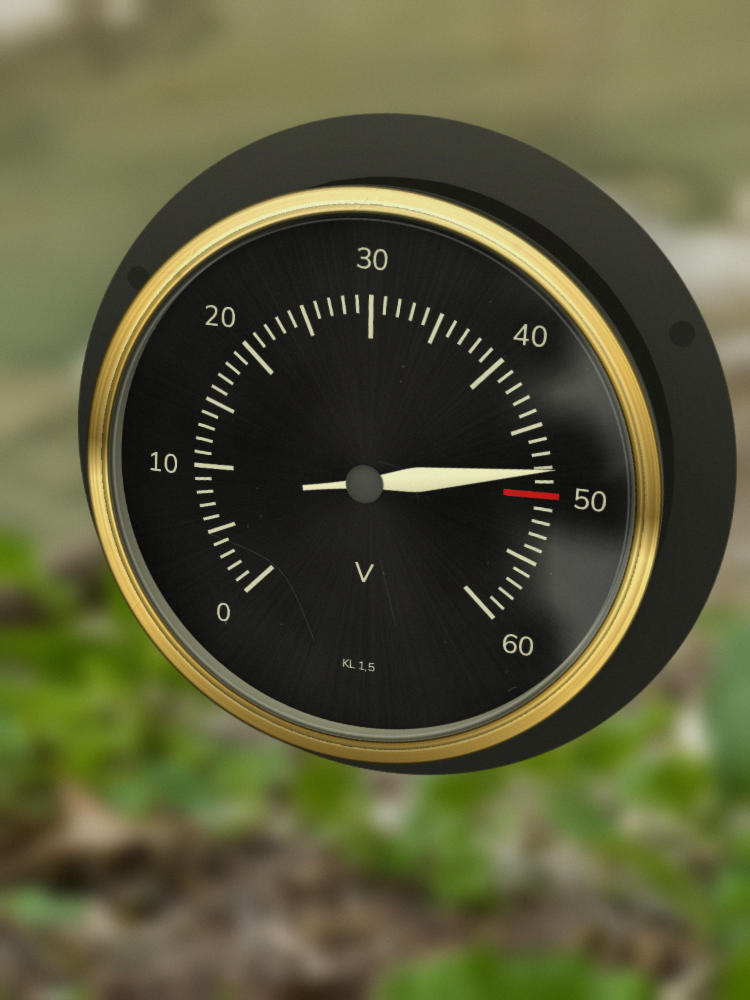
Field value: 48 V
